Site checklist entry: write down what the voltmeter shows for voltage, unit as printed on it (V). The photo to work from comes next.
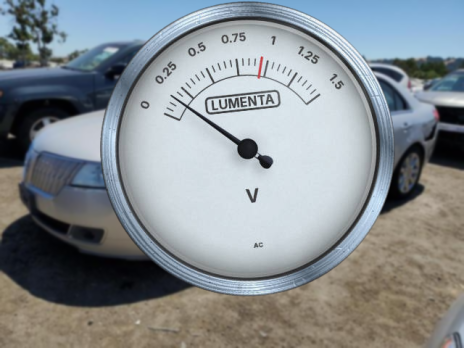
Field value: 0.15 V
